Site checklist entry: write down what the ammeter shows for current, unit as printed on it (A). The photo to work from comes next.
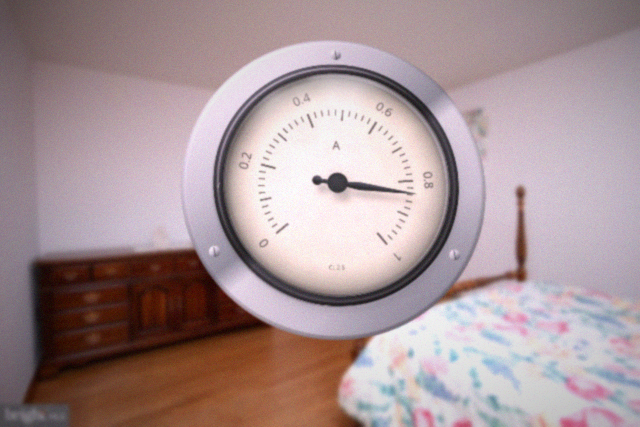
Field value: 0.84 A
